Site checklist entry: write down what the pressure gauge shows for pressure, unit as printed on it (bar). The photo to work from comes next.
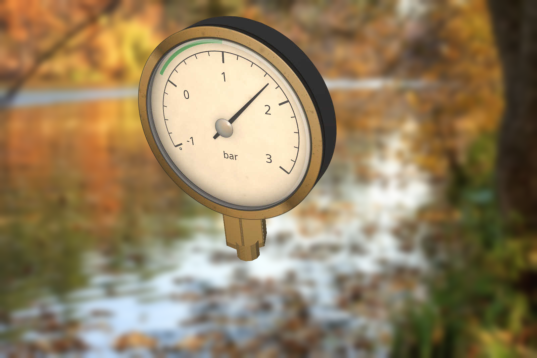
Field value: 1.7 bar
